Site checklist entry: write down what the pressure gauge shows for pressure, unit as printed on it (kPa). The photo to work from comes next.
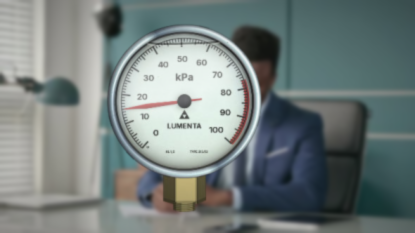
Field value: 15 kPa
